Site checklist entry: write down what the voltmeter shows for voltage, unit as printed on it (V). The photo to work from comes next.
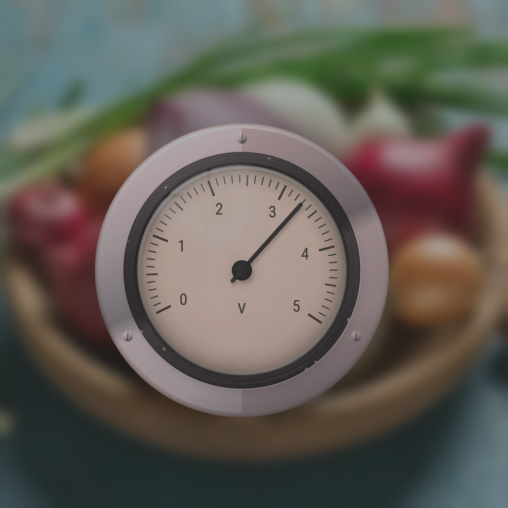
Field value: 3.3 V
